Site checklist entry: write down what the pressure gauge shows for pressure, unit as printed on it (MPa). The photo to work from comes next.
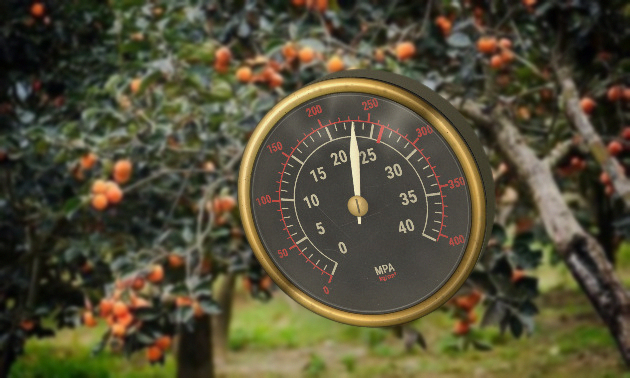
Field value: 23 MPa
